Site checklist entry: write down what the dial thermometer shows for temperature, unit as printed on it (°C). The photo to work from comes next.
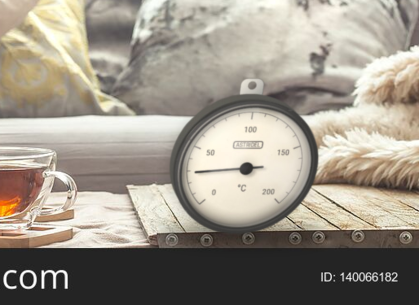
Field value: 30 °C
